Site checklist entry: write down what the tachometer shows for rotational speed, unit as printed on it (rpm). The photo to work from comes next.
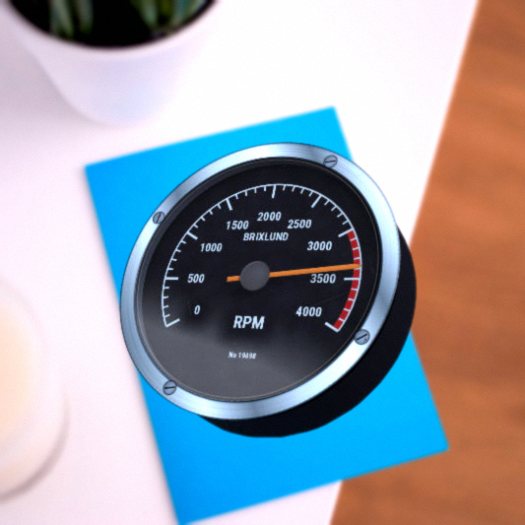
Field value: 3400 rpm
